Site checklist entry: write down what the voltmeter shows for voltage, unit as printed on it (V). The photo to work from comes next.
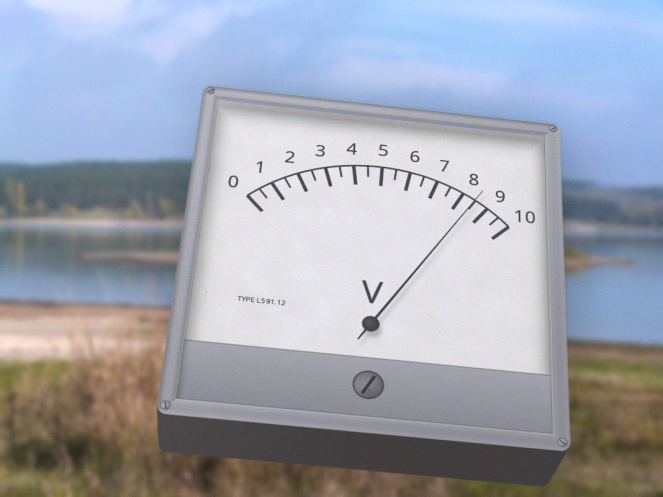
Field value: 8.5 V
